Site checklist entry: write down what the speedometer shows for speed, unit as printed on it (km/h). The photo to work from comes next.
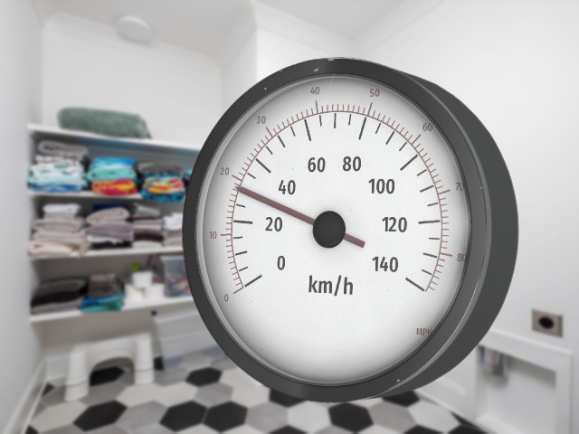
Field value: 30 km/h
